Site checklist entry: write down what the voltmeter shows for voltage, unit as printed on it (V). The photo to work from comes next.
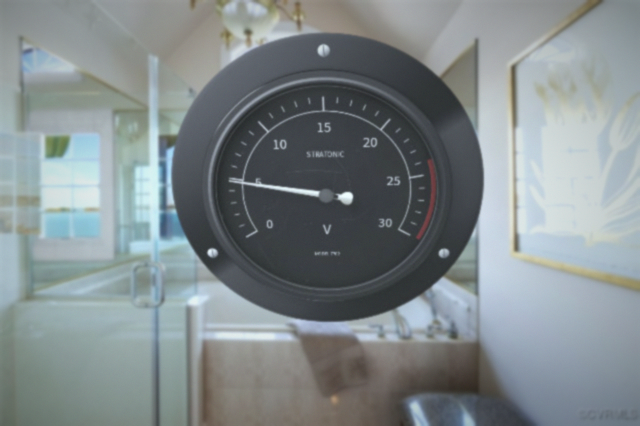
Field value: 5 V
